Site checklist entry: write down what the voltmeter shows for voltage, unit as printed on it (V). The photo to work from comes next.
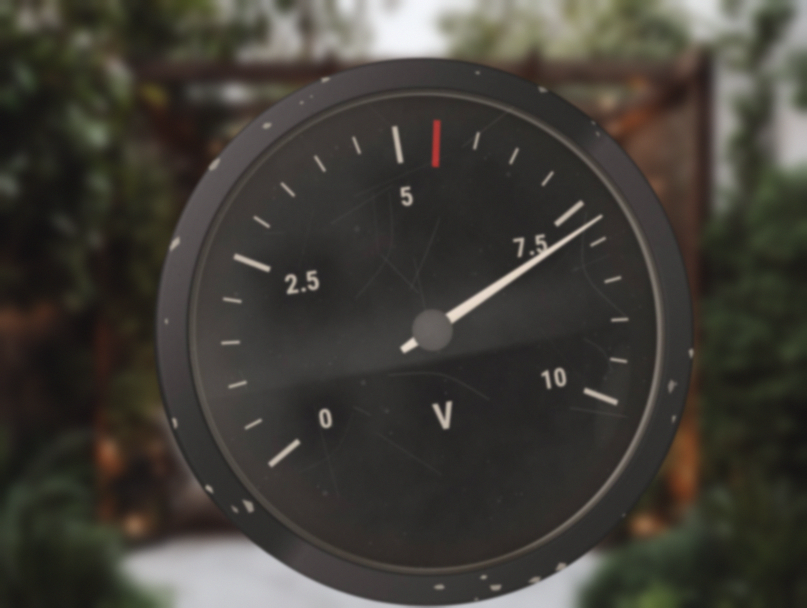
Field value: 7.75 V
